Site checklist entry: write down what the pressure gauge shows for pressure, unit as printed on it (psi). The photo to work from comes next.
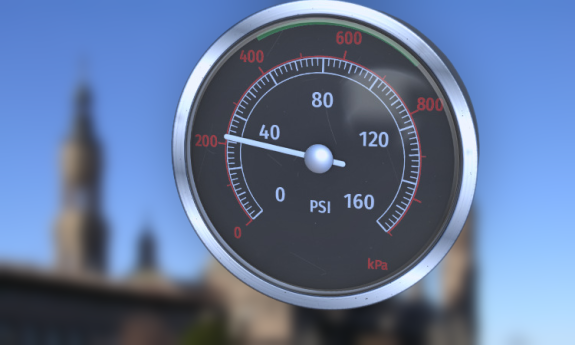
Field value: 32 psi
